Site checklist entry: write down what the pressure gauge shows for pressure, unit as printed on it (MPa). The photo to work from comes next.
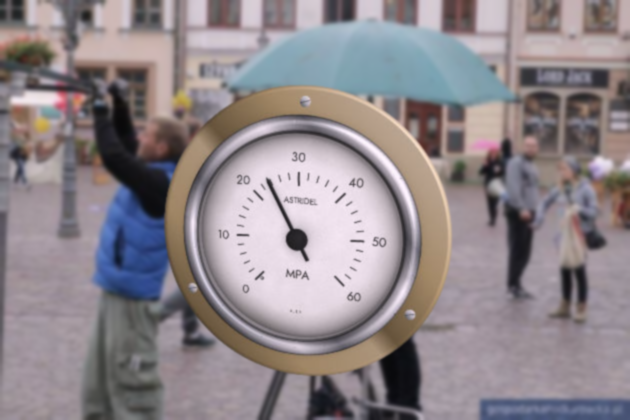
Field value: 24 MPa
